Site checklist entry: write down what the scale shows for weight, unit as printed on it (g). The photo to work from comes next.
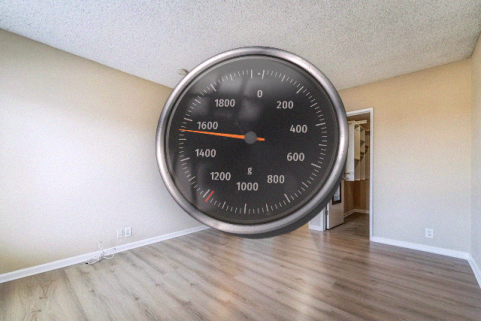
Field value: 1540 g
